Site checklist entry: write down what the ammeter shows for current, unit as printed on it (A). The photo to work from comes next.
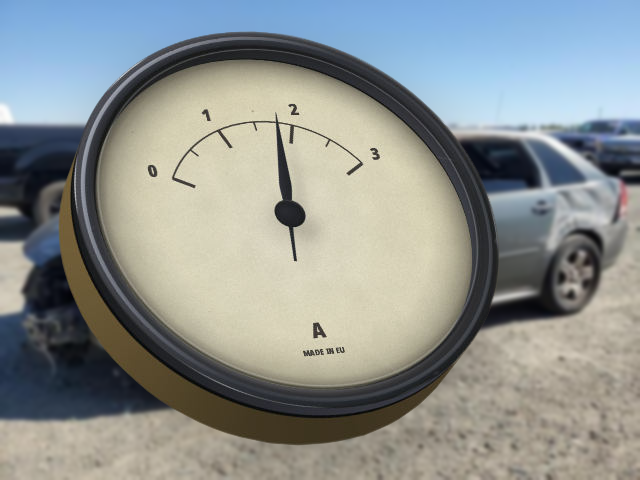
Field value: 1.75 A
